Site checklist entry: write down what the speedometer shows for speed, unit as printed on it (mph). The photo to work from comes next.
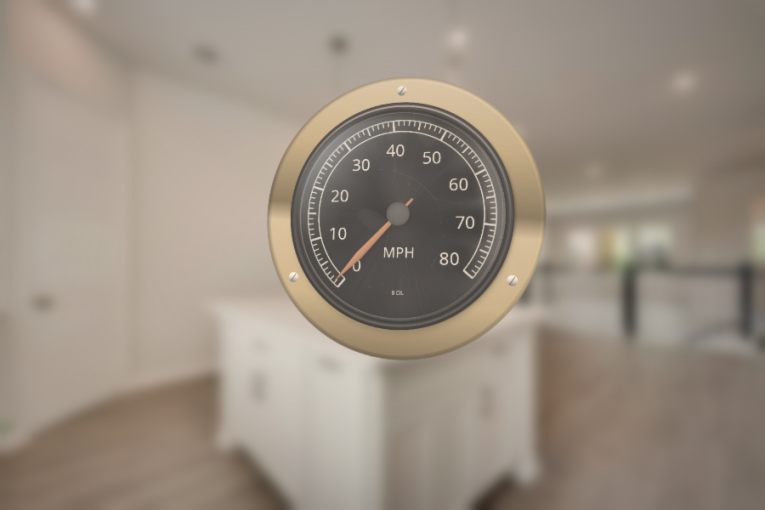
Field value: 1 mph
